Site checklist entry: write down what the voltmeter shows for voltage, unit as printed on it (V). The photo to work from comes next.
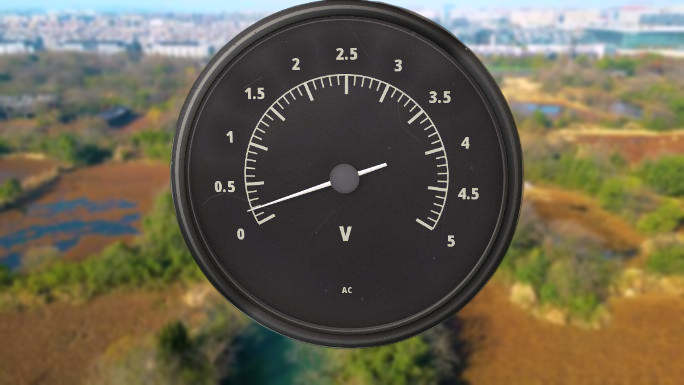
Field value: 0.2 V
